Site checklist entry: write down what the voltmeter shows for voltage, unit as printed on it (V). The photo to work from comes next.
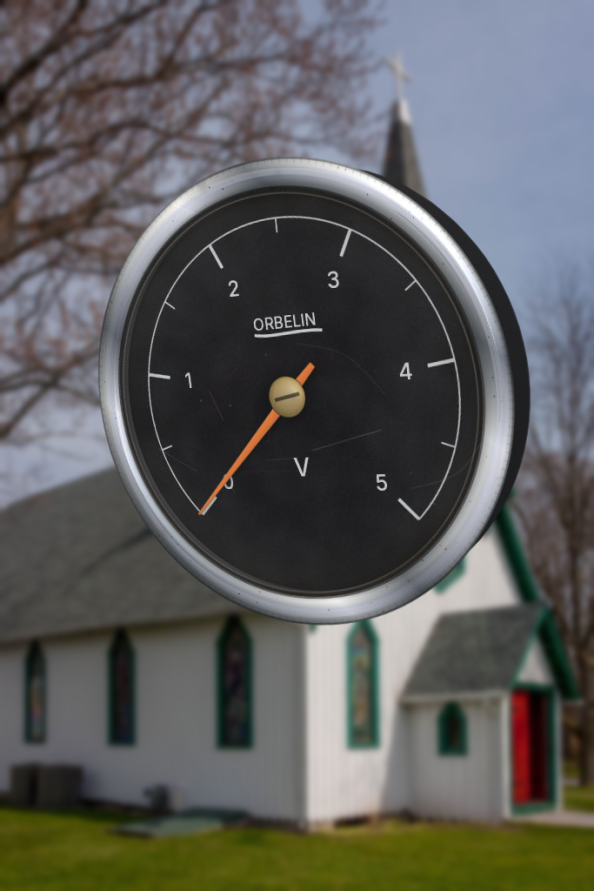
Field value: 0 V
